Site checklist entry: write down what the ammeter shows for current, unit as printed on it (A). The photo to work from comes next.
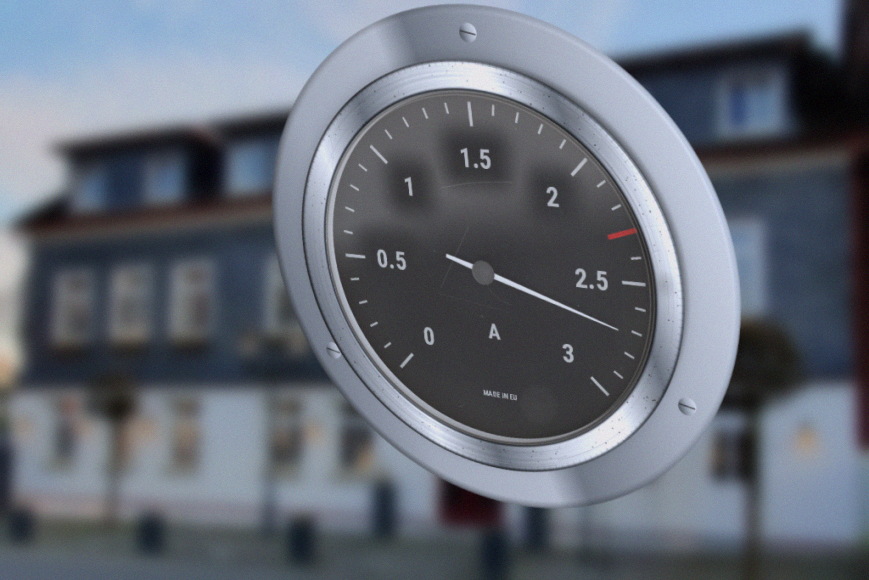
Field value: 2.7 A
